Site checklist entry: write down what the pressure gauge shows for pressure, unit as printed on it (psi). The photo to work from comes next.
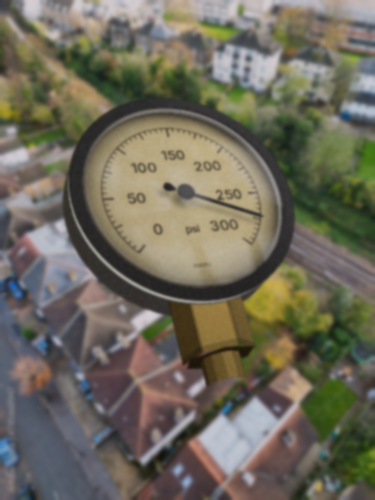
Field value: 275 psi
